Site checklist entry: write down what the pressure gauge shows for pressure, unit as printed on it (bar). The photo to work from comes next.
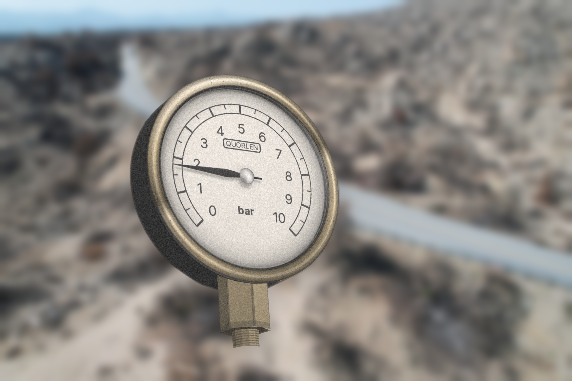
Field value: 1.75 bar
